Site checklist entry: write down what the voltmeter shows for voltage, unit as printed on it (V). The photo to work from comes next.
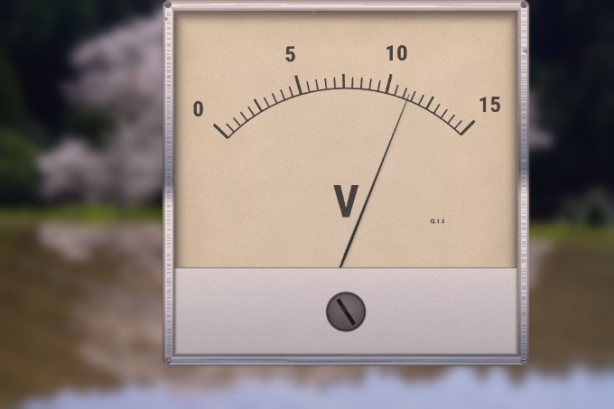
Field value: 11.25 V
